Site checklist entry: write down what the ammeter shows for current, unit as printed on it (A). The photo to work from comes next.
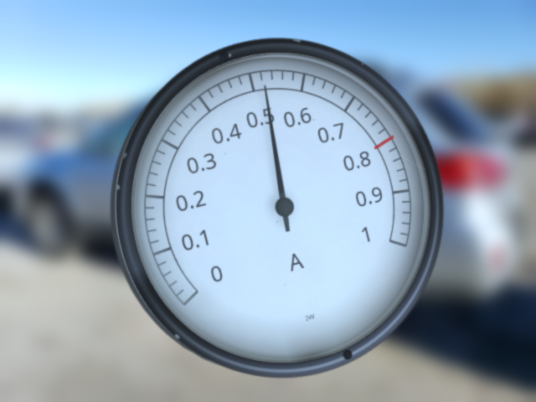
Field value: 0.52 A
